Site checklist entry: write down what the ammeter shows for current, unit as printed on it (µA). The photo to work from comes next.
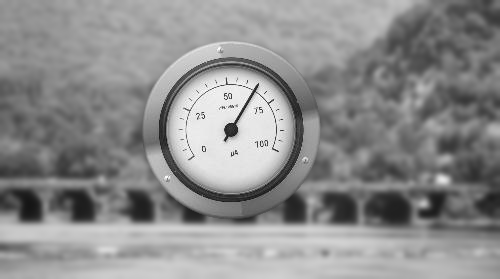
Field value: 65 µA
